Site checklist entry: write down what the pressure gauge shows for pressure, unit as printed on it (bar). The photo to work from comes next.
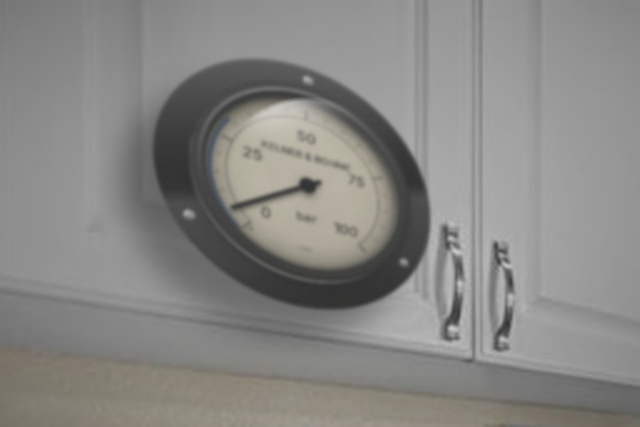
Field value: 5 bar
